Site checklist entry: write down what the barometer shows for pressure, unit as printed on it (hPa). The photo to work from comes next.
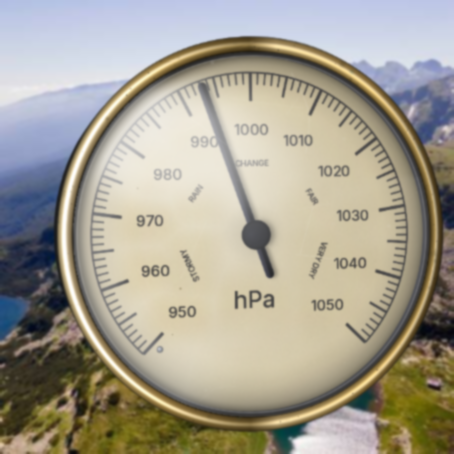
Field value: 993 hPa
